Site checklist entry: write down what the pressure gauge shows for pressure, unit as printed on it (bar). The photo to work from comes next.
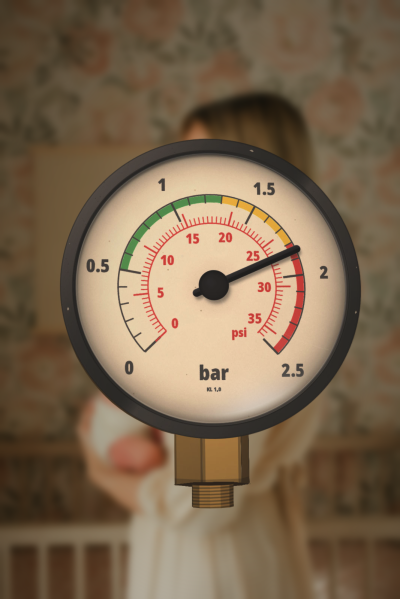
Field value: 1.85 bar
